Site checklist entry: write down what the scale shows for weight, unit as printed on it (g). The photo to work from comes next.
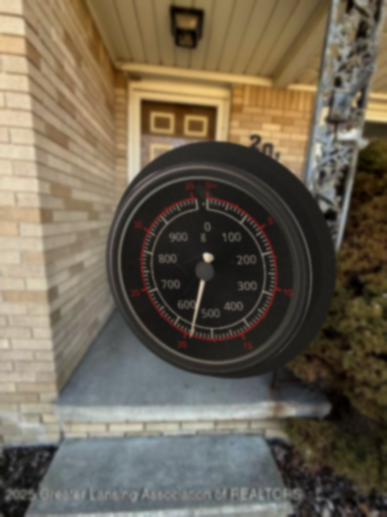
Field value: 550 g
